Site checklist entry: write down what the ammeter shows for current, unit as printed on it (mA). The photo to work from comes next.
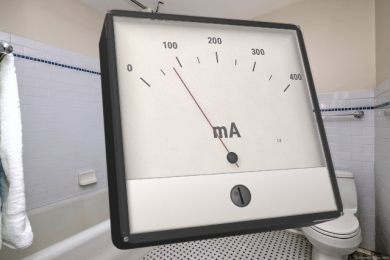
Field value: 75 mA
